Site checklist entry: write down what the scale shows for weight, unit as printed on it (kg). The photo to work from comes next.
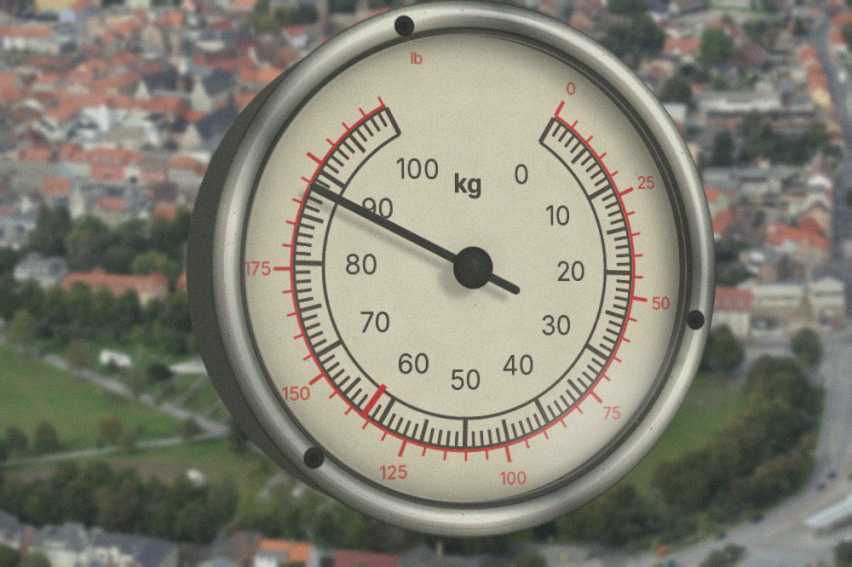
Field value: 88 kg
